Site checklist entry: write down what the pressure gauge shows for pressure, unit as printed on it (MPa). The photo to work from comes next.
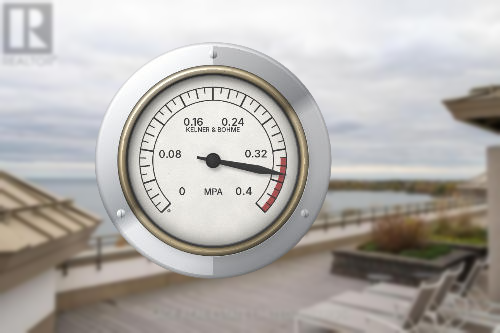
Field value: 0.35 MPa
